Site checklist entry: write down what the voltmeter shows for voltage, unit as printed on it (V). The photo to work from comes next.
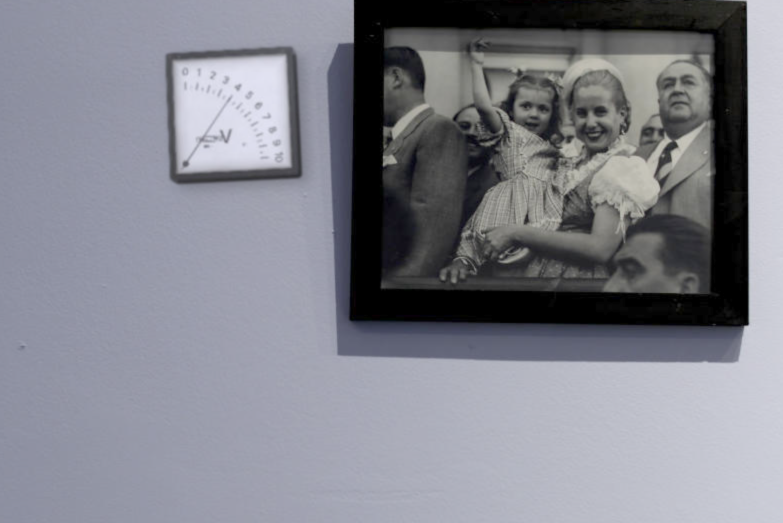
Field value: 4 V
